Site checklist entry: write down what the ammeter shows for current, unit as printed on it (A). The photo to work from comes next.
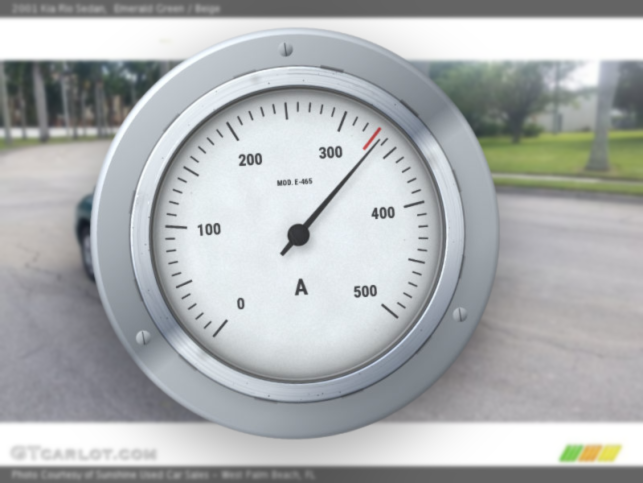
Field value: 335 A
